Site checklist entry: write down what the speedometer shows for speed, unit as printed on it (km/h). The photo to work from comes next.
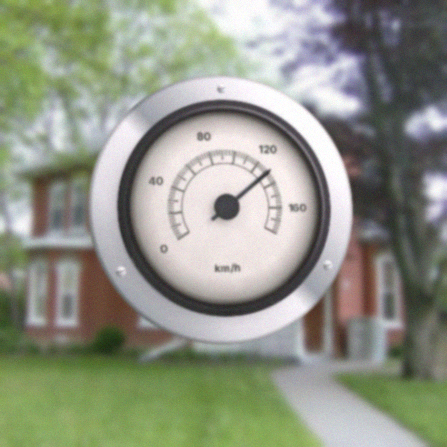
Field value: 130 km/h
